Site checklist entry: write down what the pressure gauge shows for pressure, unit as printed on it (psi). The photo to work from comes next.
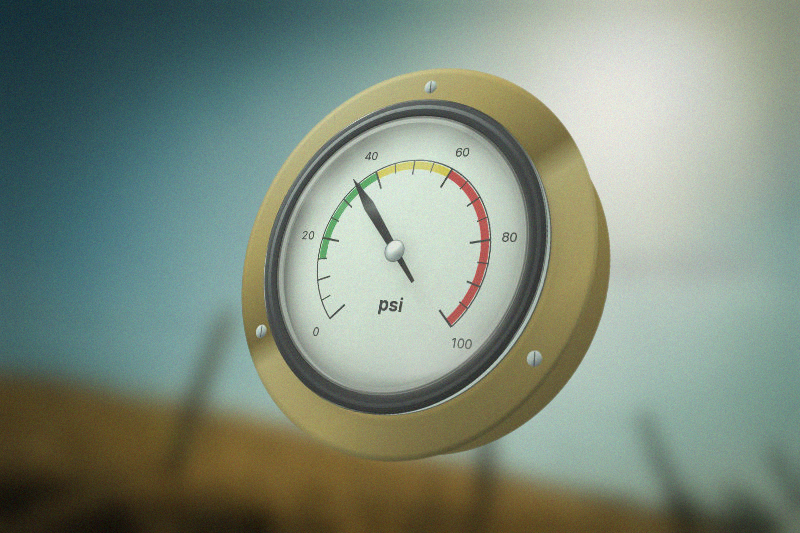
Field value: 35 psi
